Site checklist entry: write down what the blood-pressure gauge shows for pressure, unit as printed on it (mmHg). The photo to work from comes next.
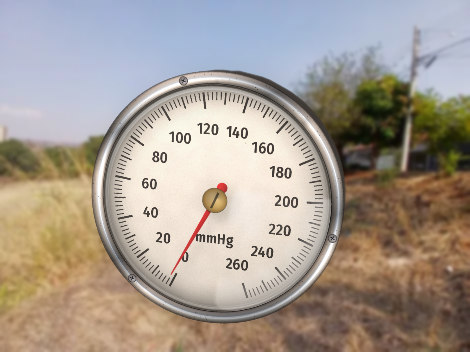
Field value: 2 mmHg
